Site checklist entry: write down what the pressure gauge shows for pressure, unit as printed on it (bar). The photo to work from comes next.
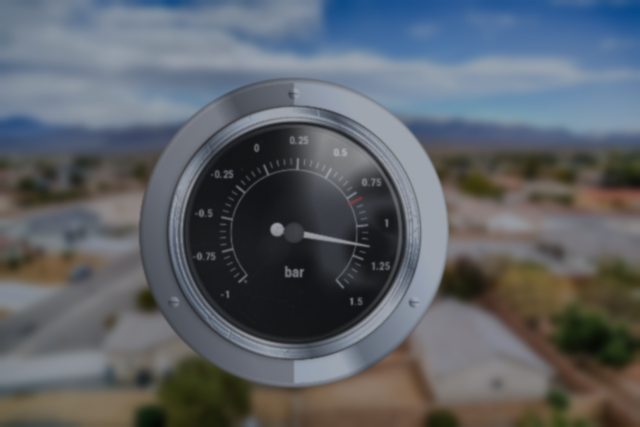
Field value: 1.15 bar
